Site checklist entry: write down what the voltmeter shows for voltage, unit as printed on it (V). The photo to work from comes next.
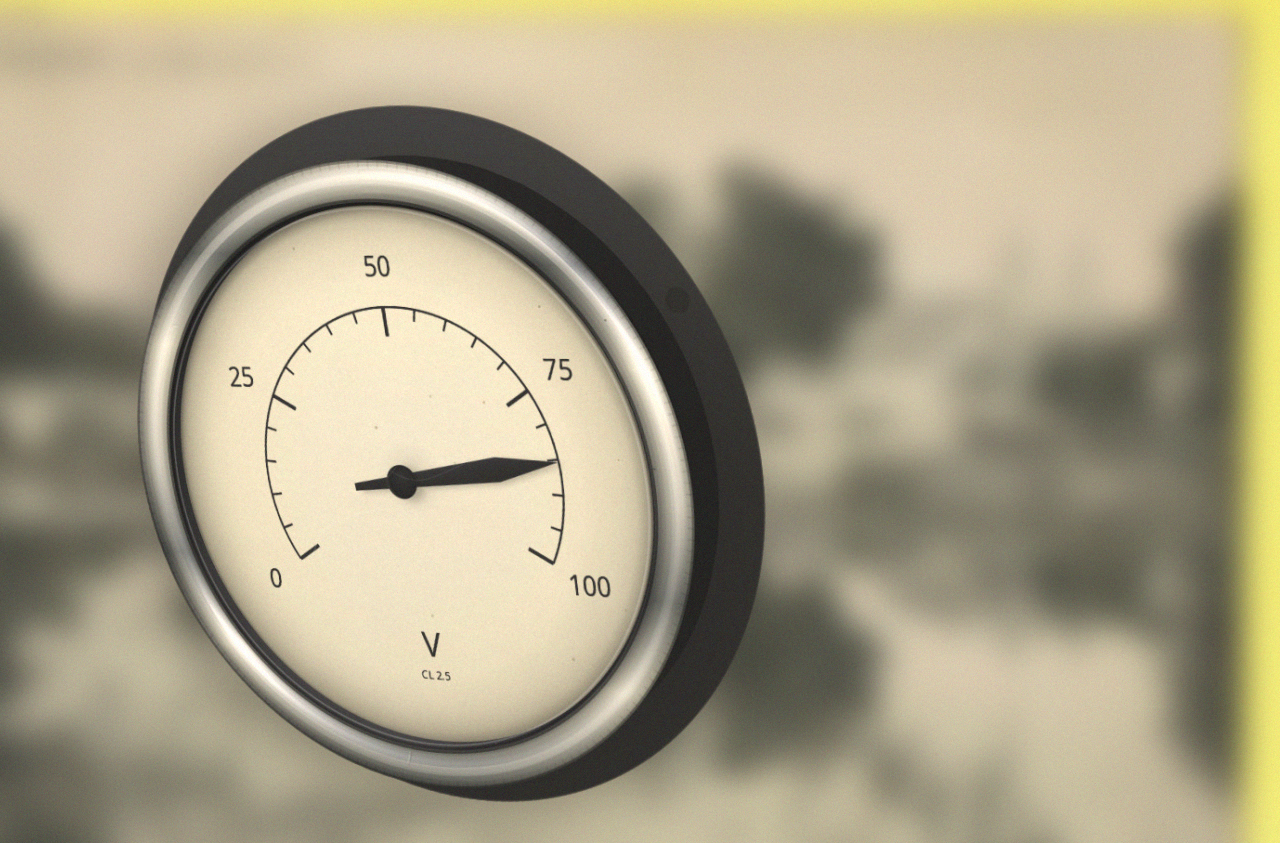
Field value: 85 V
